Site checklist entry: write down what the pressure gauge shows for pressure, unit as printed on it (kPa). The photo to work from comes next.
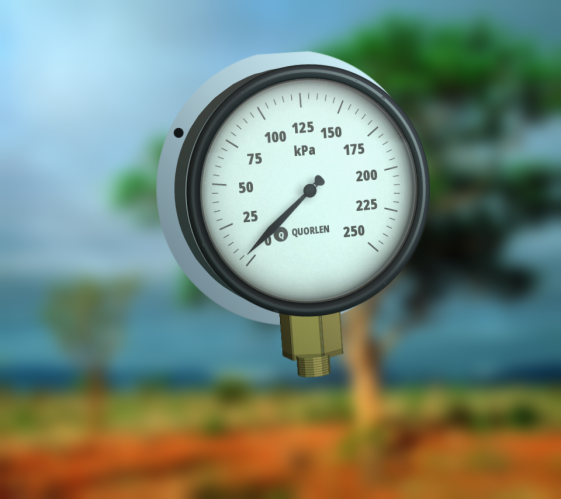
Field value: 5 kPa
